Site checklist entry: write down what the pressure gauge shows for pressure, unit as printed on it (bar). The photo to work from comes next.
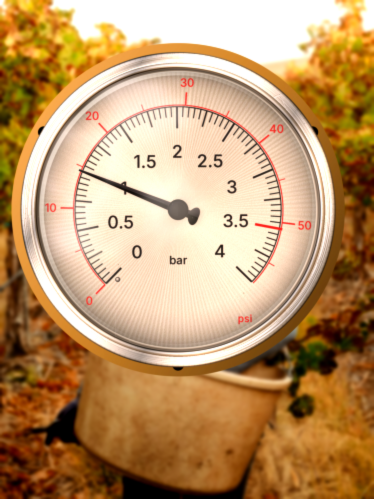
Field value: 1 bar
